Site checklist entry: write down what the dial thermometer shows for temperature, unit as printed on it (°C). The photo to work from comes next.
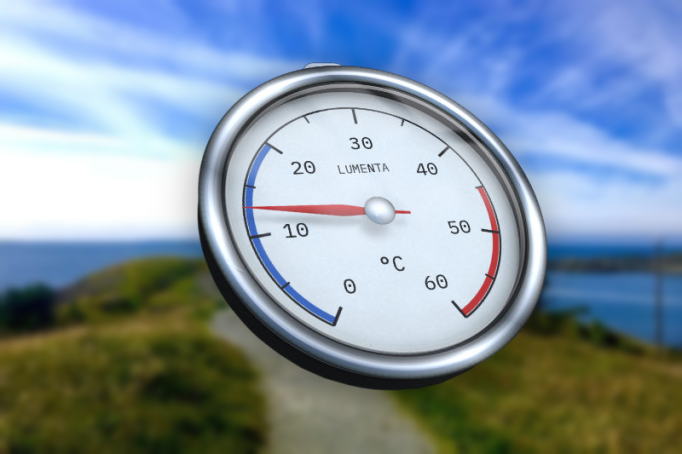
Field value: 12.5 °C
